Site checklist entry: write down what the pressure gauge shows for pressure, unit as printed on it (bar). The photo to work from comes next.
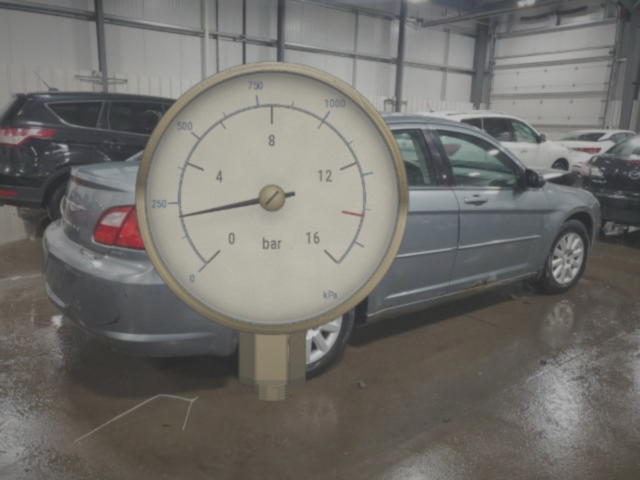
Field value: 2 bar
